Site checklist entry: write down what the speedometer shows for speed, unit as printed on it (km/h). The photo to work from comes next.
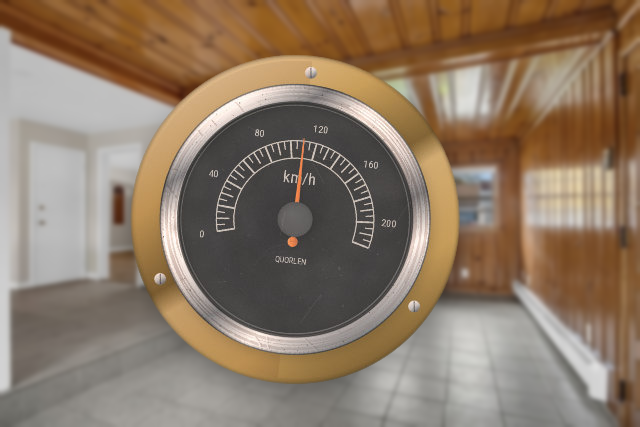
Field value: 110 km/h
